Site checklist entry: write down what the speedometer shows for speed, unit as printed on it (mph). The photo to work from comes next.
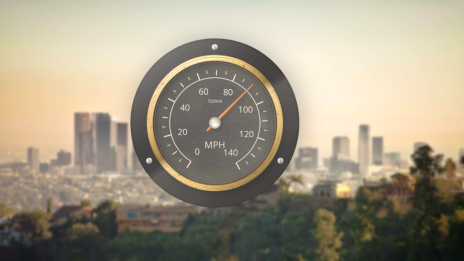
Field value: 90 mph
